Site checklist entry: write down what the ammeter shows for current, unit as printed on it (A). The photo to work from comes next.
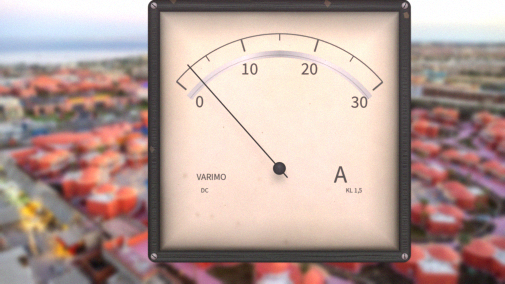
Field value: 2.5 A
